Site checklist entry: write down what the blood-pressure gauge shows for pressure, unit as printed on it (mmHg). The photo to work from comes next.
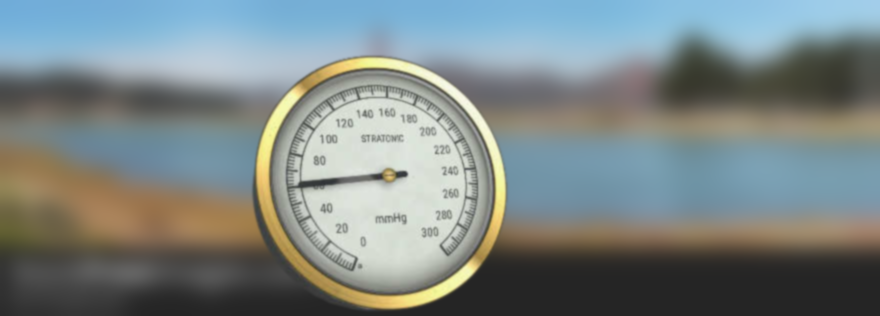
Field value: 60 mmHg
